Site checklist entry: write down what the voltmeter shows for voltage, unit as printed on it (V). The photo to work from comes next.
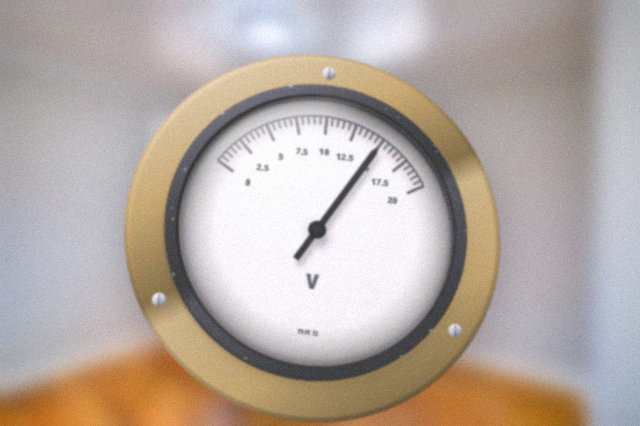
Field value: 15 V
